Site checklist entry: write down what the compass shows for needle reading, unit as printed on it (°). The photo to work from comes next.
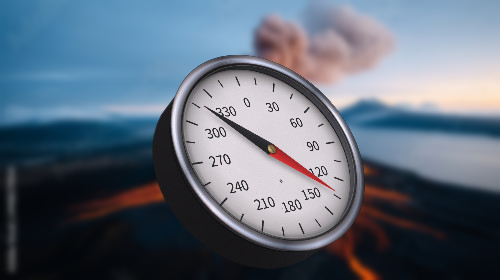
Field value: 135 °
